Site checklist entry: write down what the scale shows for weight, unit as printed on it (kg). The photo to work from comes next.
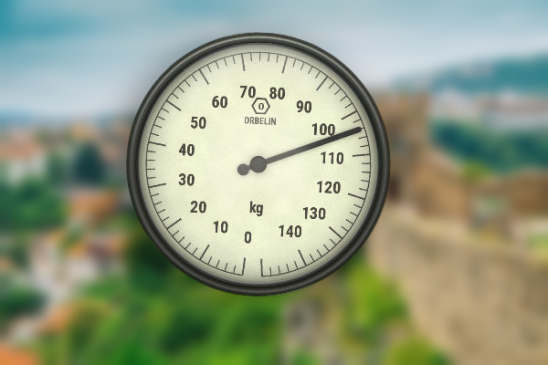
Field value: 104 kg
